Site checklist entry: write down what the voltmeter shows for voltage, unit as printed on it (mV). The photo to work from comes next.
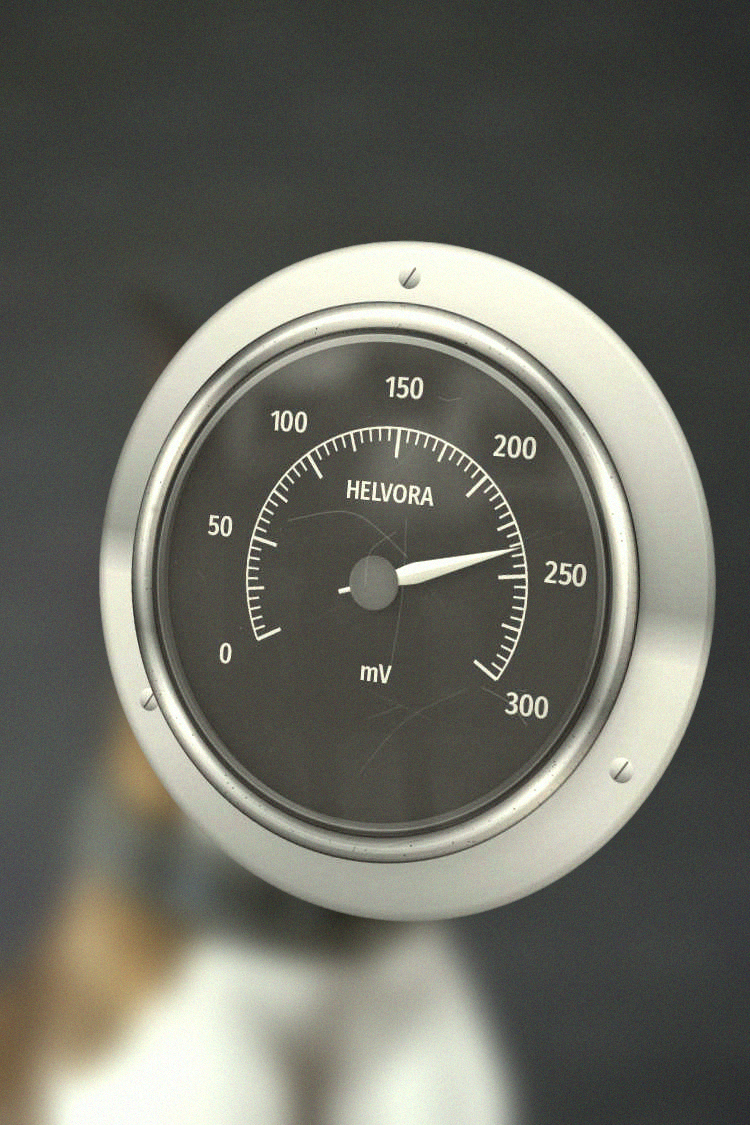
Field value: 237.5 mV
